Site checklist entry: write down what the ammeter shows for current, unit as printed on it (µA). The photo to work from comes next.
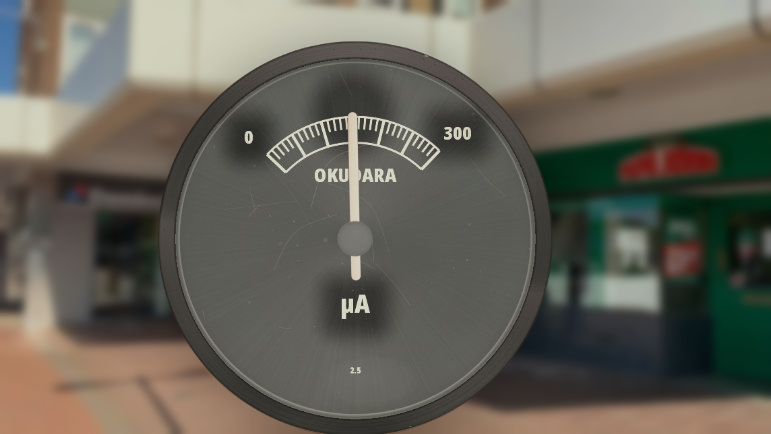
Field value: 150 µA
